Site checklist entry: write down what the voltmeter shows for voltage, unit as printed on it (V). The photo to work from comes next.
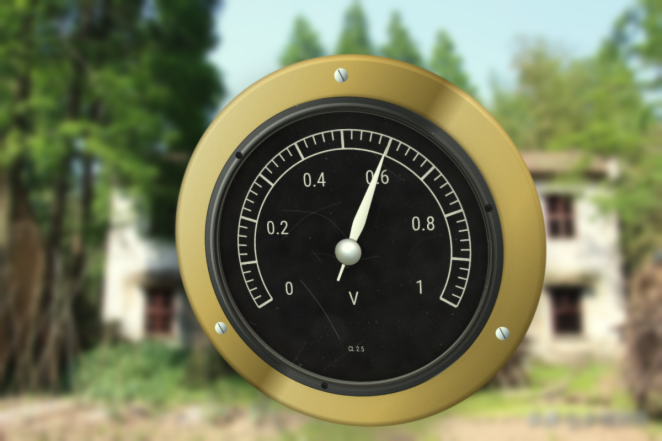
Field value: 0.6 V
